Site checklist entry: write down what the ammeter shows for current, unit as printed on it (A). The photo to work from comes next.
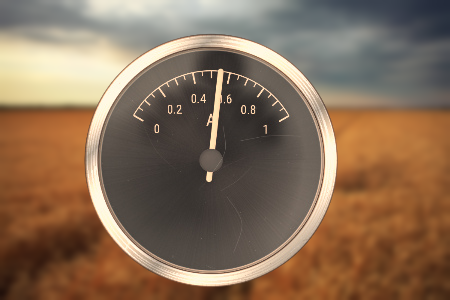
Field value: 0.55 A
